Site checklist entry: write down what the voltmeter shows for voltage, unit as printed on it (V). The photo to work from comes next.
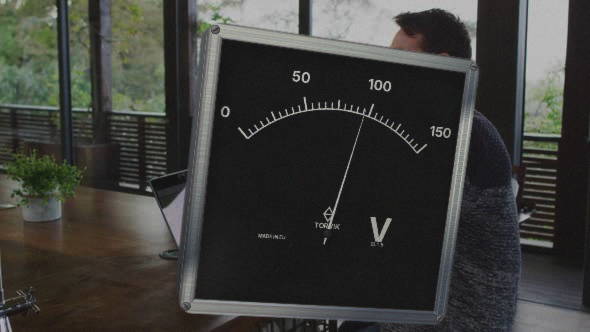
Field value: 95 V
